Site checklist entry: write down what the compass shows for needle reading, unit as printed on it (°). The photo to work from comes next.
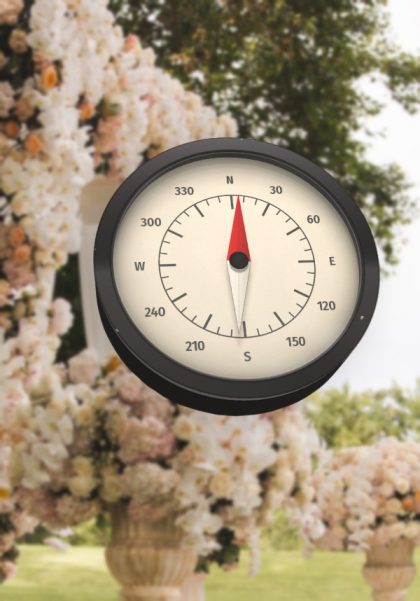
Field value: 5 °
